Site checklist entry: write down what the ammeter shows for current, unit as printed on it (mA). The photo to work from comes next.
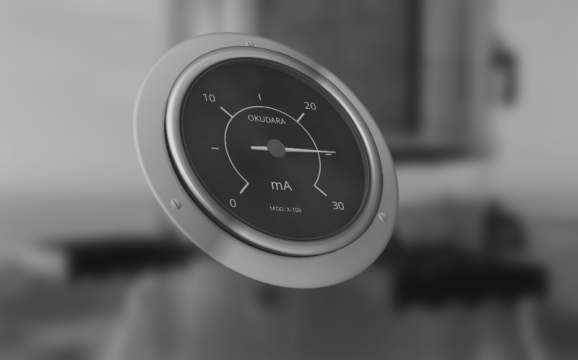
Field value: 25 mA
